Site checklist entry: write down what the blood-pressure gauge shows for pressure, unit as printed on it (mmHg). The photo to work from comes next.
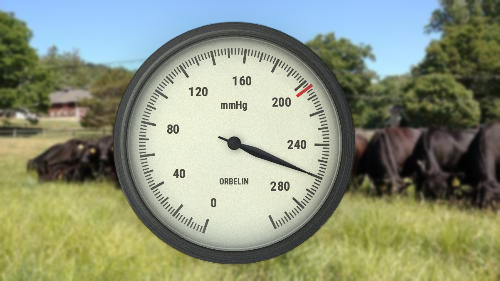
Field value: 260 mmHg
